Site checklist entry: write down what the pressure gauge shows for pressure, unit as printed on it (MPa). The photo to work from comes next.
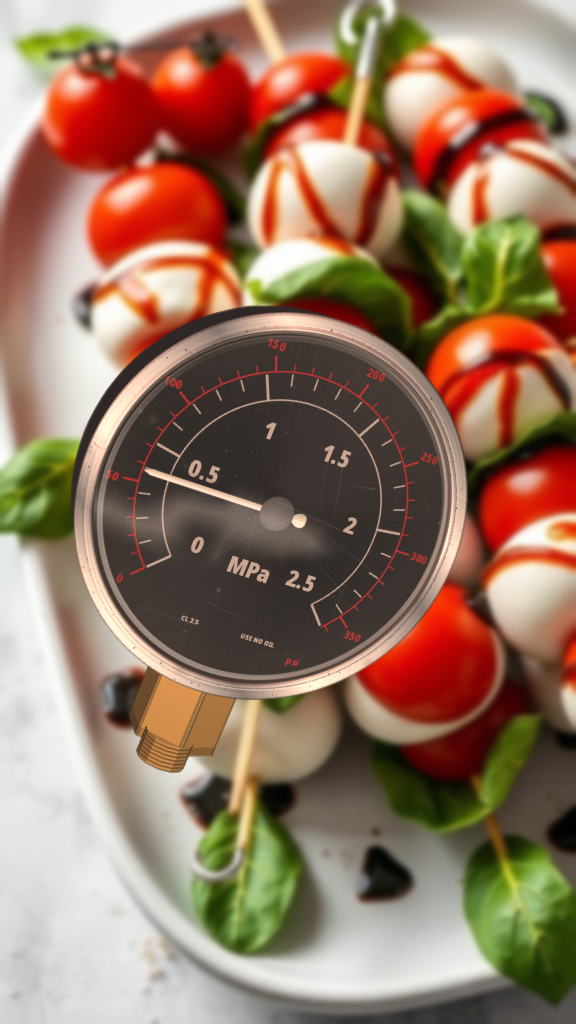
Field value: 0.4 MPa
